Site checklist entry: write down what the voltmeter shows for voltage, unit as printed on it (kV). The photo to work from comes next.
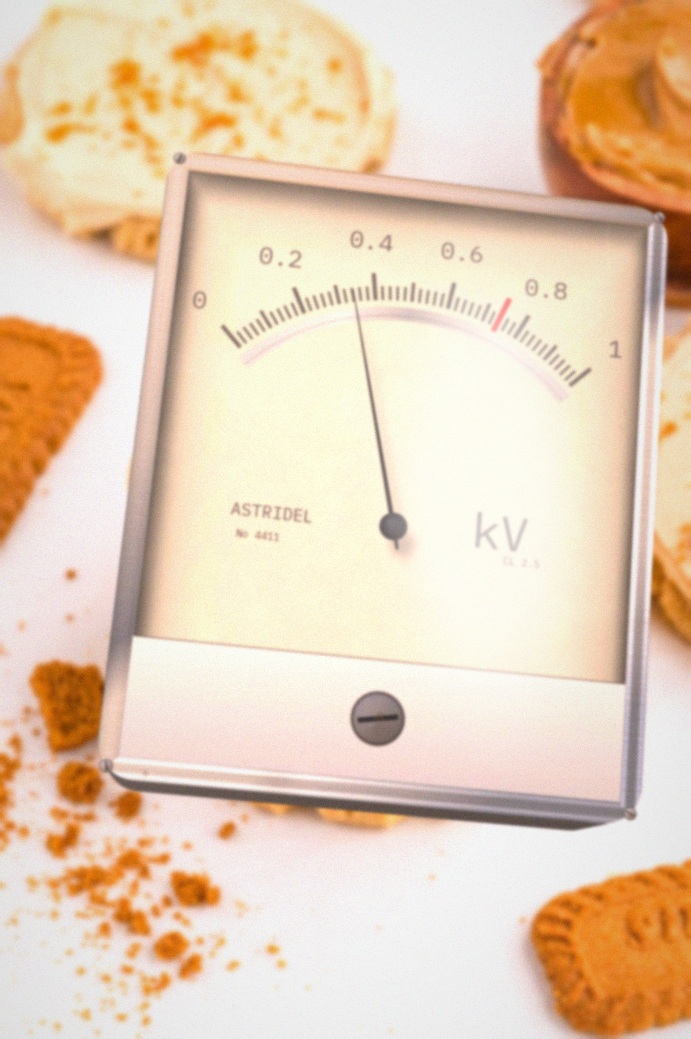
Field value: 0.34 kV
